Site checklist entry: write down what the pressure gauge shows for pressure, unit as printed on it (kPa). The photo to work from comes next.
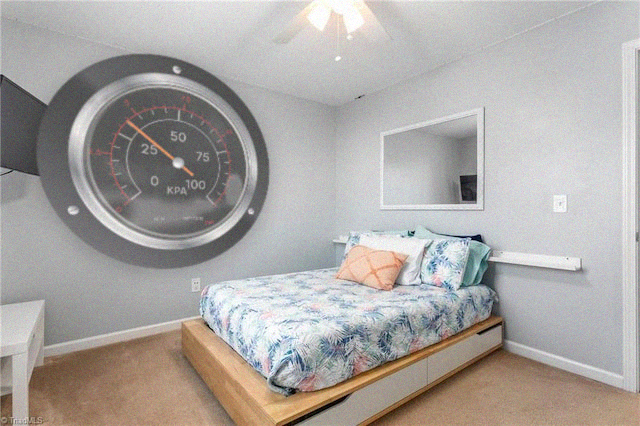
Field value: 30 kPa
